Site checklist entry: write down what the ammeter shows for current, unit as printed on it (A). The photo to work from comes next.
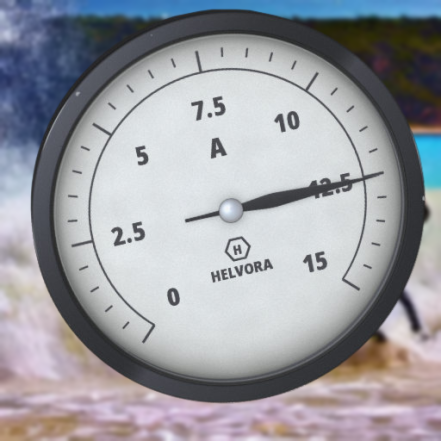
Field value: 12.5 A
